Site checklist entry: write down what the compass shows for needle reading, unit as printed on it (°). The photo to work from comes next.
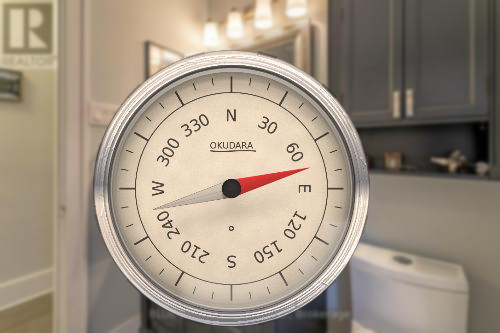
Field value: 75 °
